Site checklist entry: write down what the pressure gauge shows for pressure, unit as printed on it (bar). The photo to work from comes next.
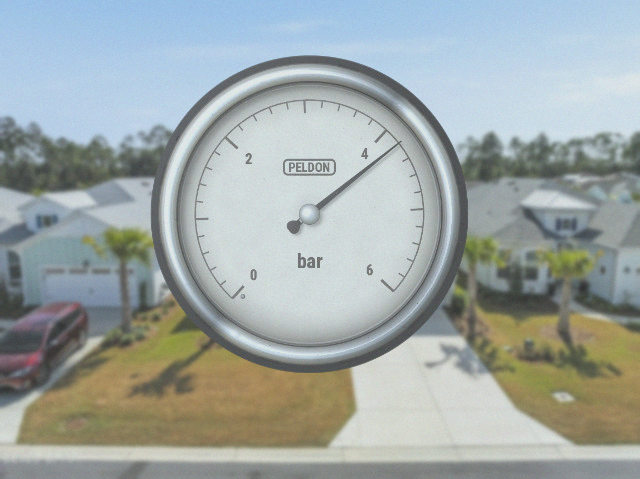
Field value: 4.2 bar
